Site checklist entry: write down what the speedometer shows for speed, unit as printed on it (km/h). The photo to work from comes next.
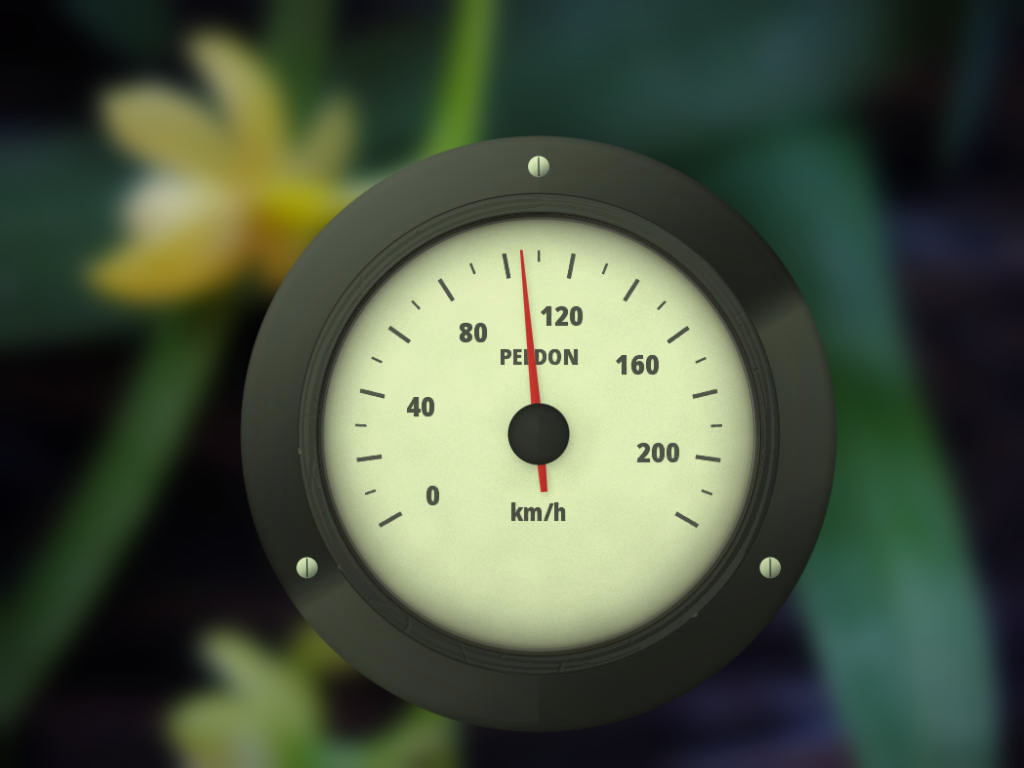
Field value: 105 km/h
